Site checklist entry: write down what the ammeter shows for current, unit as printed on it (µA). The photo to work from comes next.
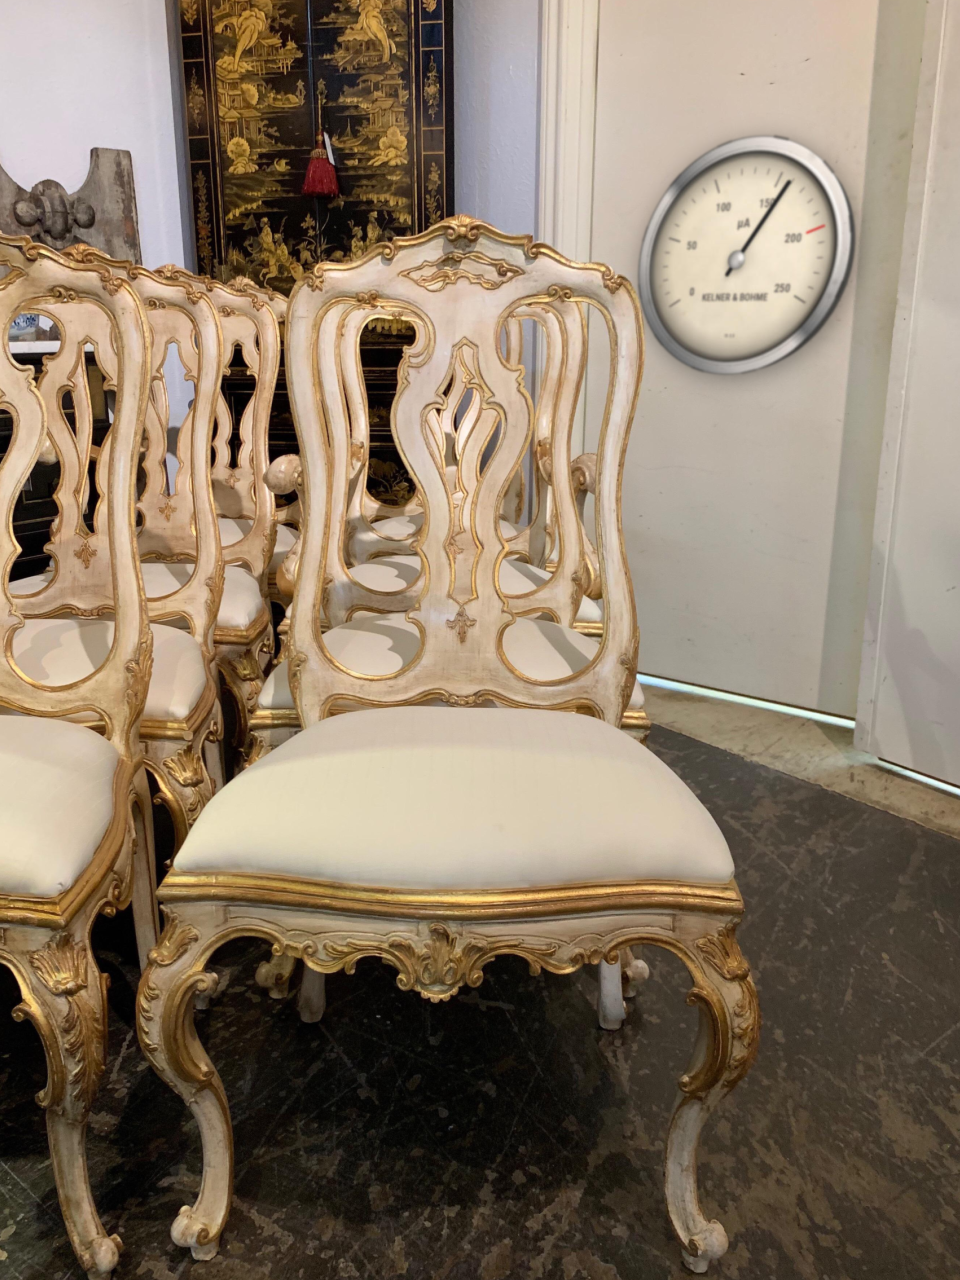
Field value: 160 µA
